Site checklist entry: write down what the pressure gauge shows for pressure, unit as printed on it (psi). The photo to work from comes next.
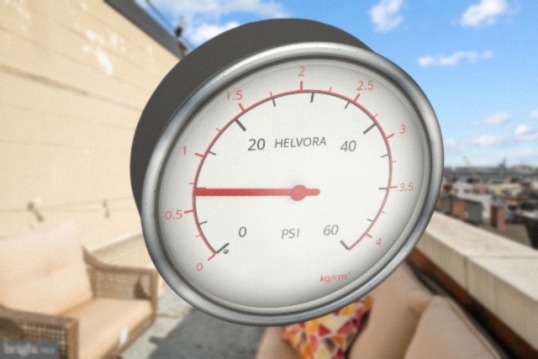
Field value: 10 psi
